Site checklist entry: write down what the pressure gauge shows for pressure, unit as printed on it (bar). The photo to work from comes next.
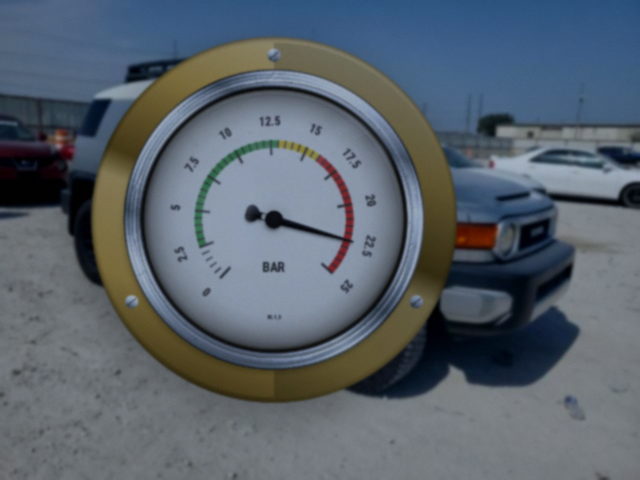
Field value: 22.5 bar
